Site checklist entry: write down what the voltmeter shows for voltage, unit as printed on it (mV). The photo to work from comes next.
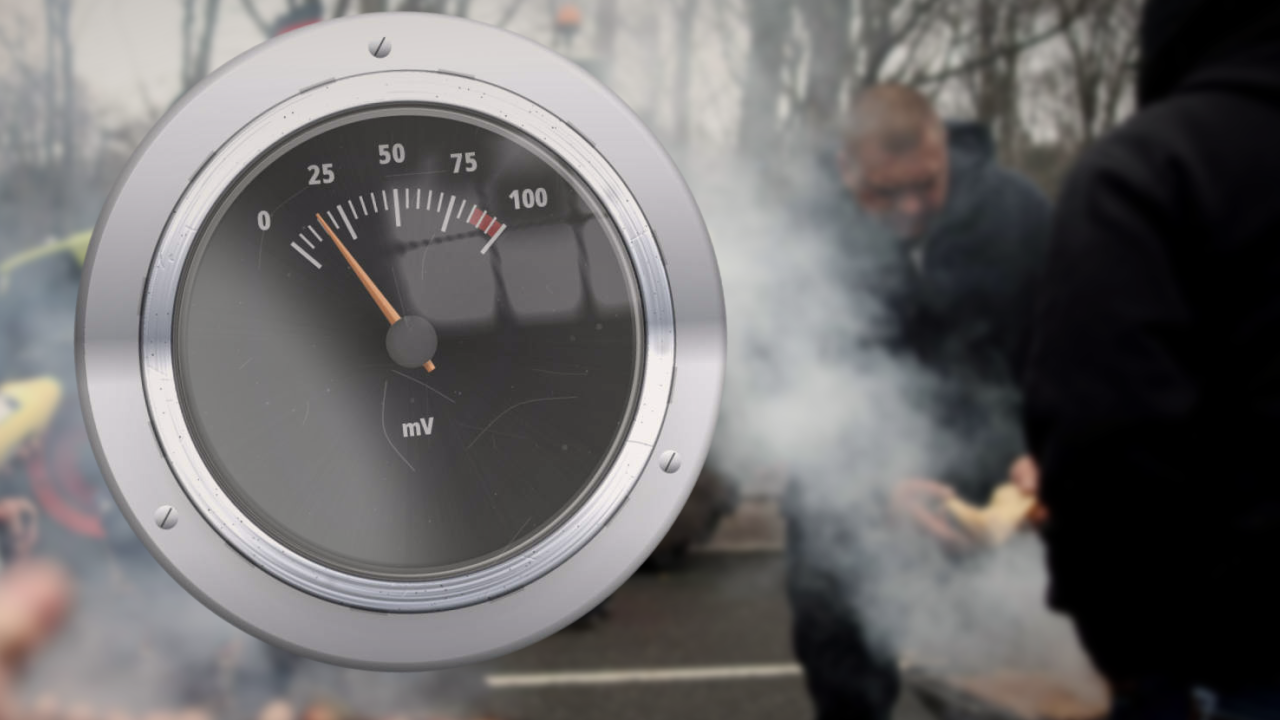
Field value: 15 mV
